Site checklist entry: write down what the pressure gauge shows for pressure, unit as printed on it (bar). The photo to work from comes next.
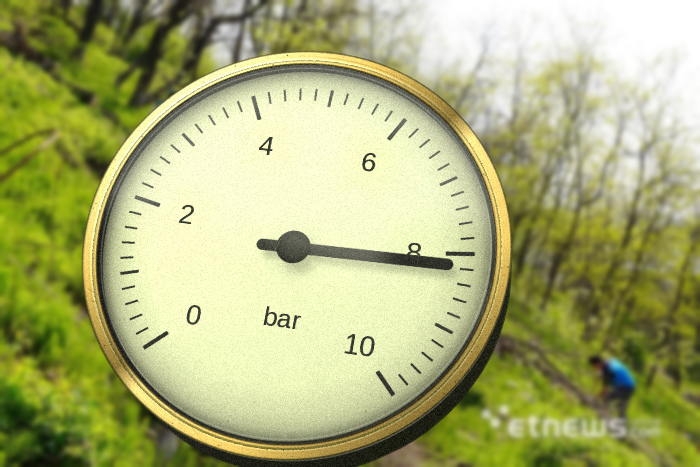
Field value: 8.2 bar
